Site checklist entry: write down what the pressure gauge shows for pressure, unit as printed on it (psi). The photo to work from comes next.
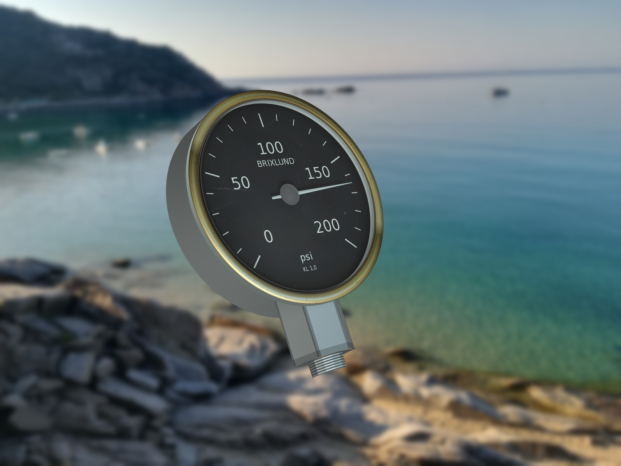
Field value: 165 psi
